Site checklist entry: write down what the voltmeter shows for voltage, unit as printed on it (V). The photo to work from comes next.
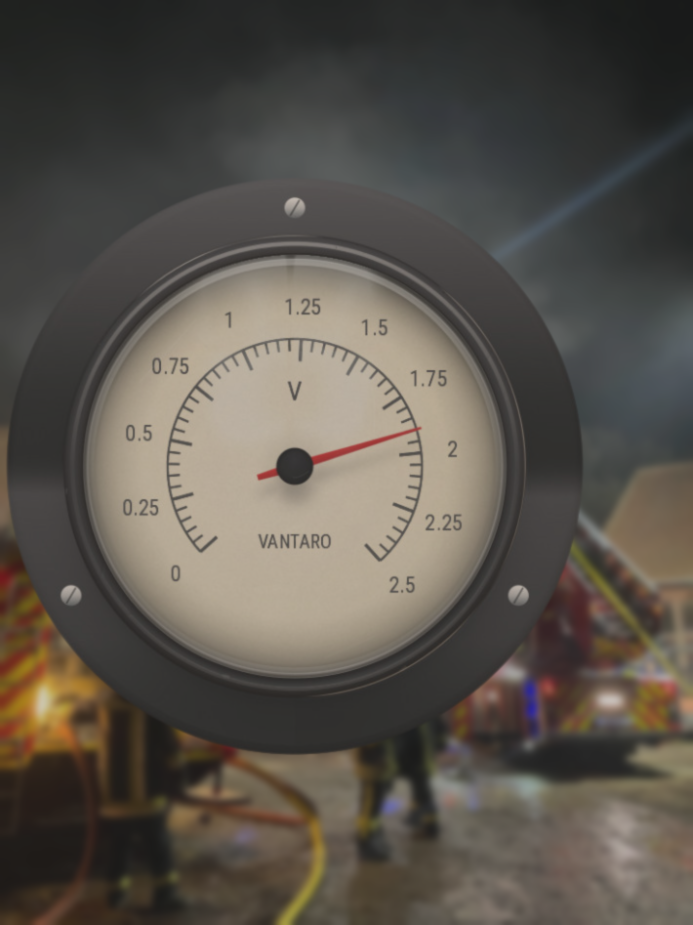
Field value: 1.9 V
